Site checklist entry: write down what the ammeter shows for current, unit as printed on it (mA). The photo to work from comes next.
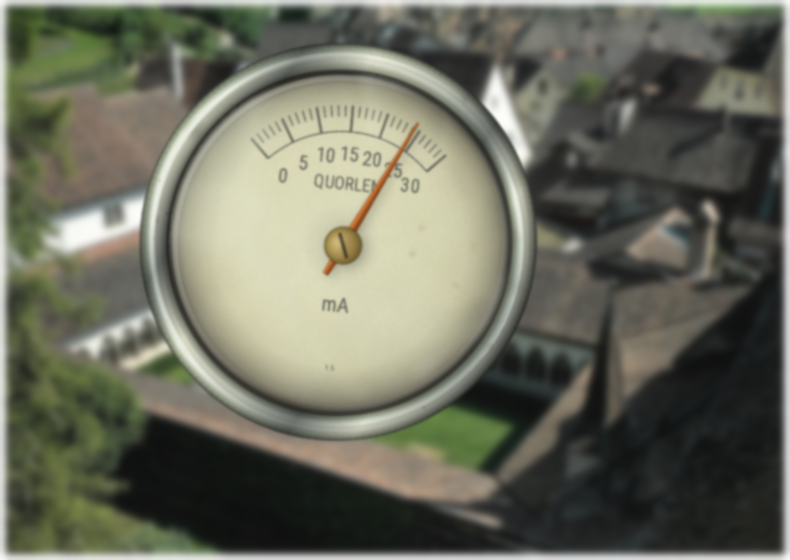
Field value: 24 mA
